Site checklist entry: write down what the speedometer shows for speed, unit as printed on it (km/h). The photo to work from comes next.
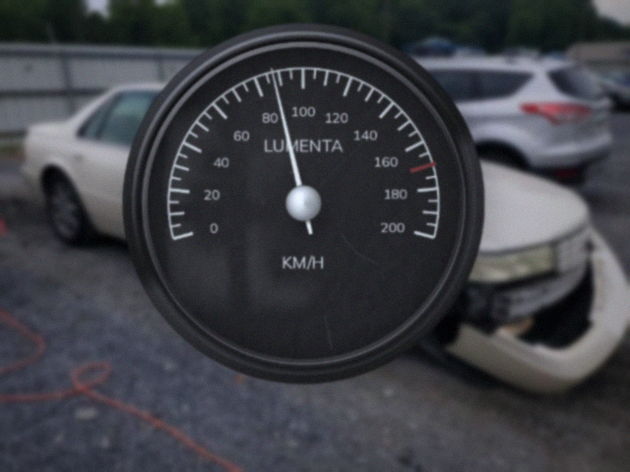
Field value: 87.5 km/h
